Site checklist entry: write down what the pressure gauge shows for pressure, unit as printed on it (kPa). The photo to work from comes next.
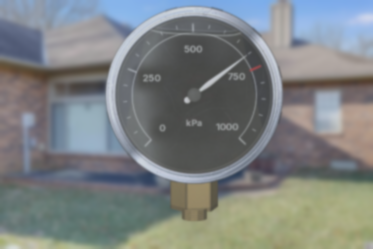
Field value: 700 kPa
